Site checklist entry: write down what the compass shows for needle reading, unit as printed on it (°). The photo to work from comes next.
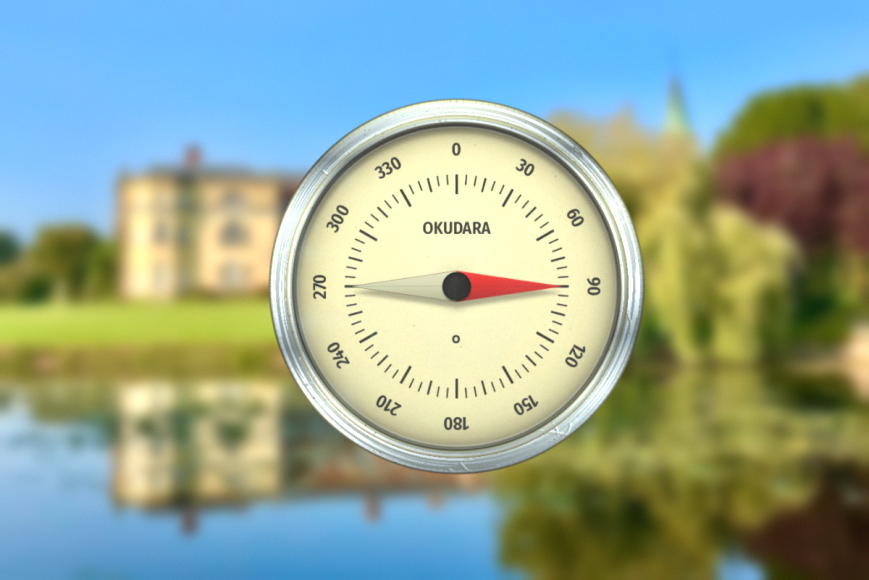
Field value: 90 °
